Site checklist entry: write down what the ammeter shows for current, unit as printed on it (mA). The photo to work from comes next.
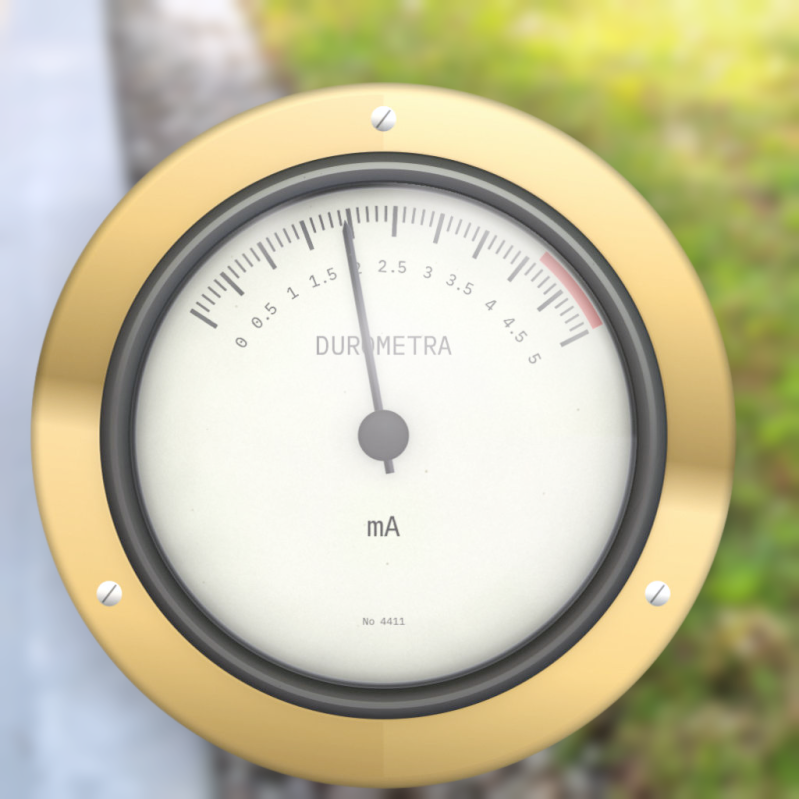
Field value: 1.95 mA
